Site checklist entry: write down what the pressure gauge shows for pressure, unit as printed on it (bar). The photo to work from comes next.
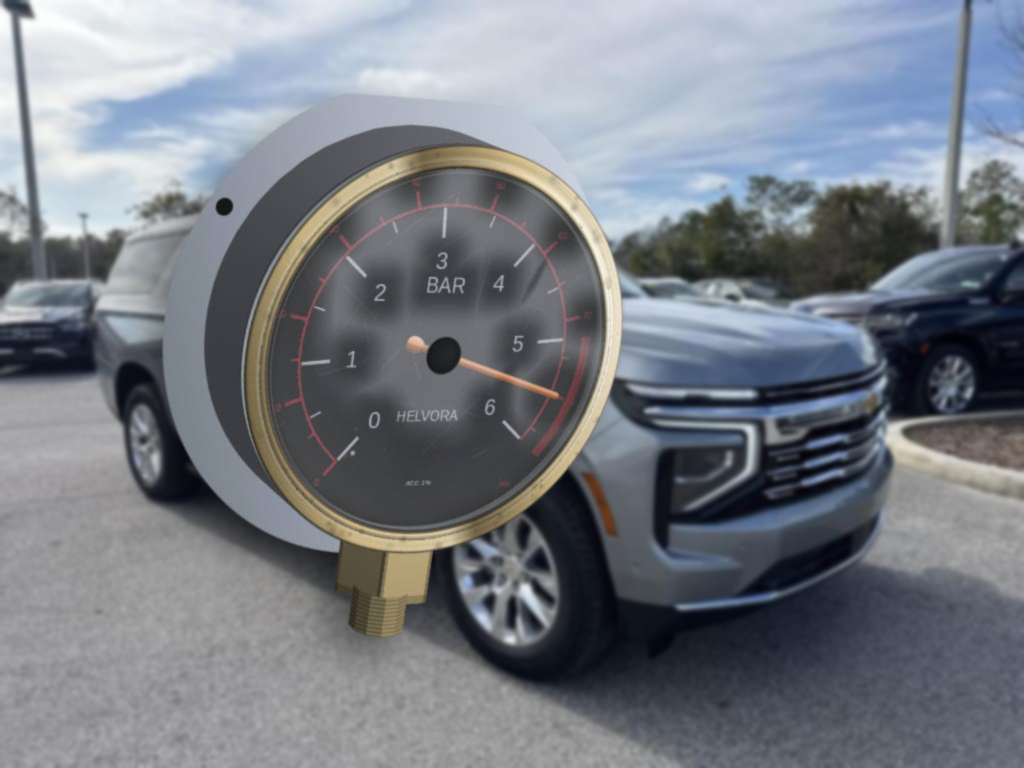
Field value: 5.5 bar
